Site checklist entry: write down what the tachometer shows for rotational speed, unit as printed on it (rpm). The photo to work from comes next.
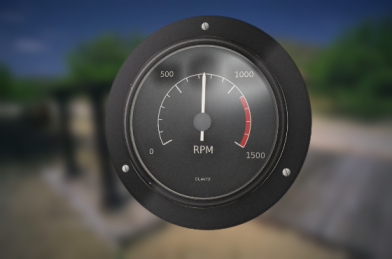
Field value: 750 rpm
